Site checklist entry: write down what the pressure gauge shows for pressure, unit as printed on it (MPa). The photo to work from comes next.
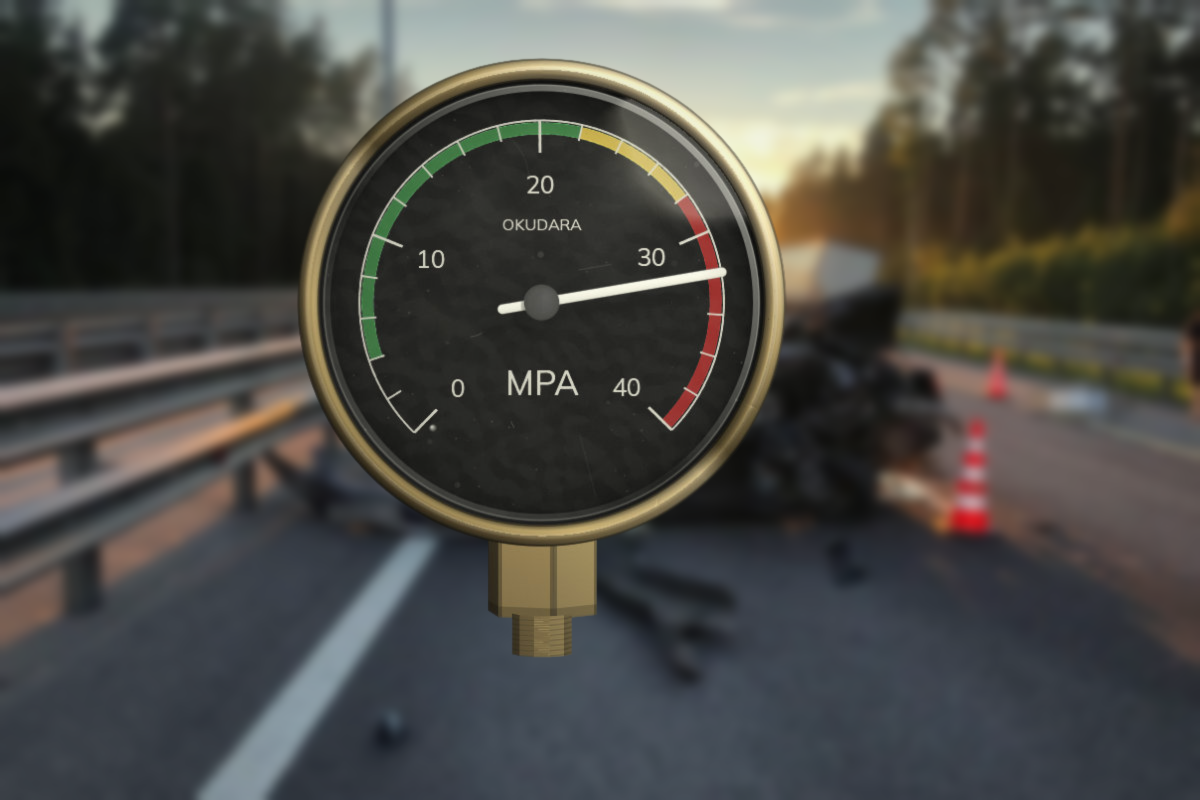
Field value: 32 MPa
